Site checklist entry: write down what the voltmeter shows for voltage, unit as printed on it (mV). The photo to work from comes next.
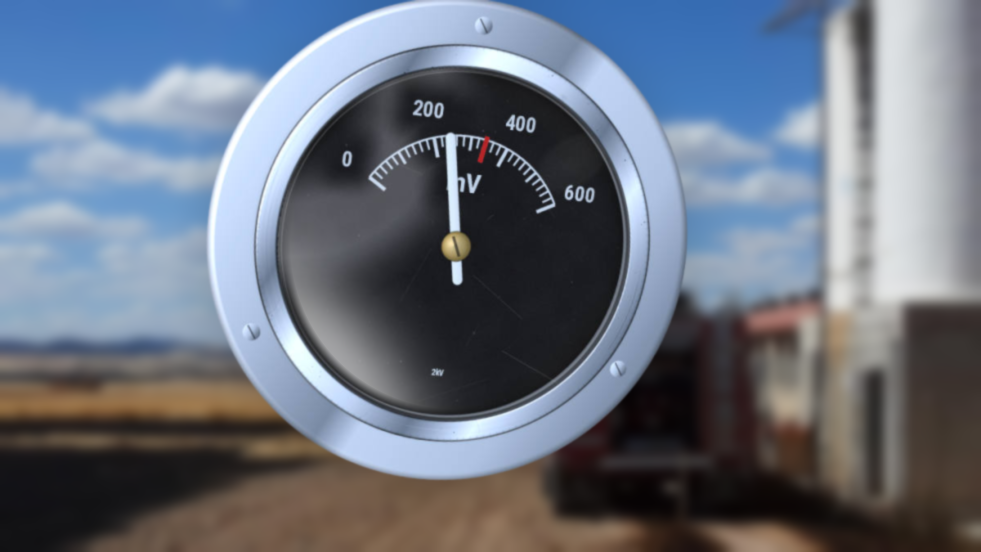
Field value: 240 mV
